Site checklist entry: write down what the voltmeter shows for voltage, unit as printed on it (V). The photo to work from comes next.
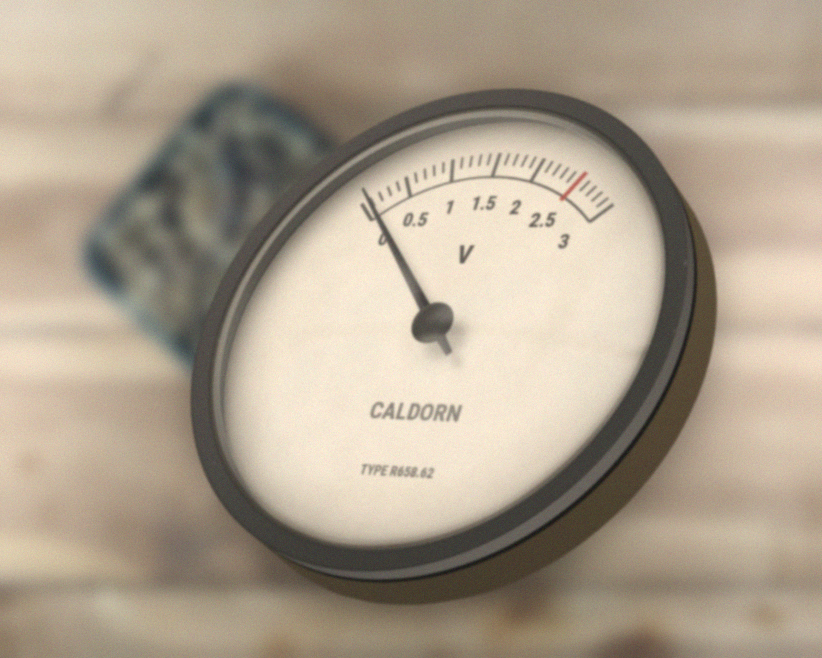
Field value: 0.1 V
